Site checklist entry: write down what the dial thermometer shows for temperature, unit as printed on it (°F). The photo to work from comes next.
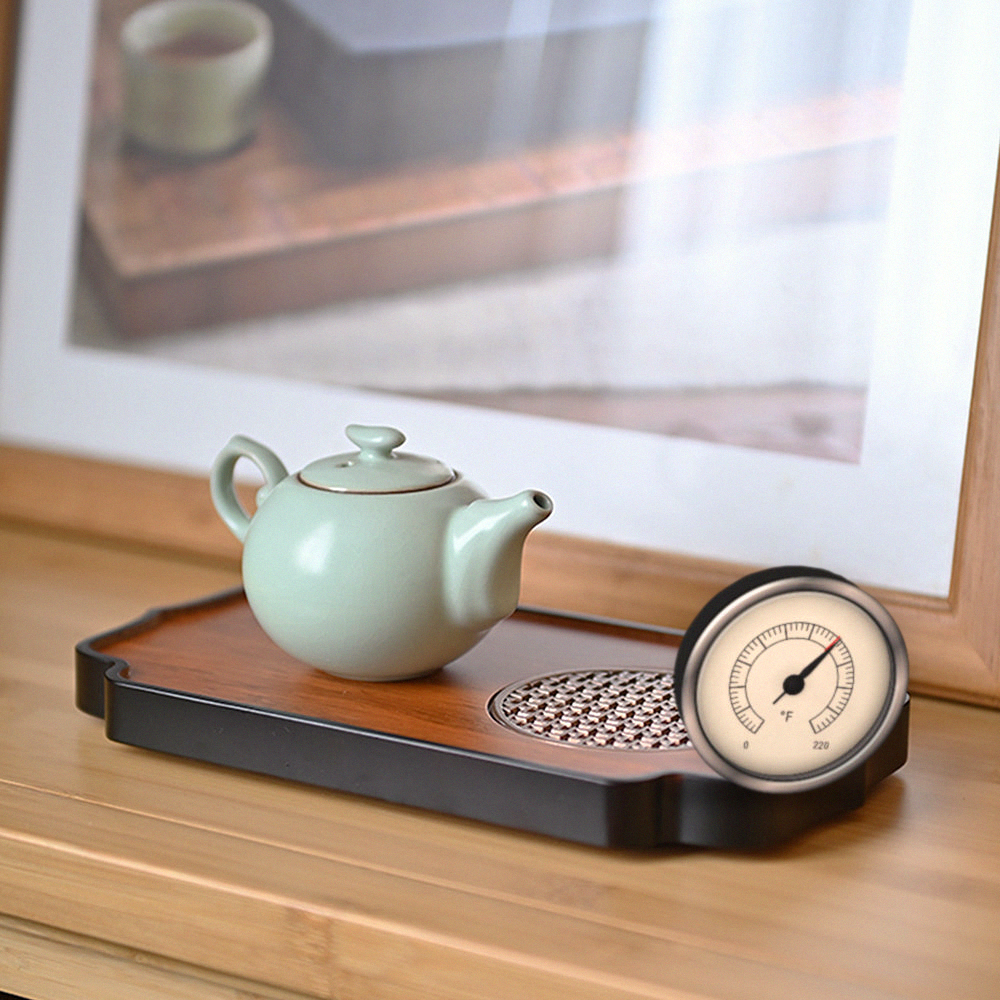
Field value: 140 °F
